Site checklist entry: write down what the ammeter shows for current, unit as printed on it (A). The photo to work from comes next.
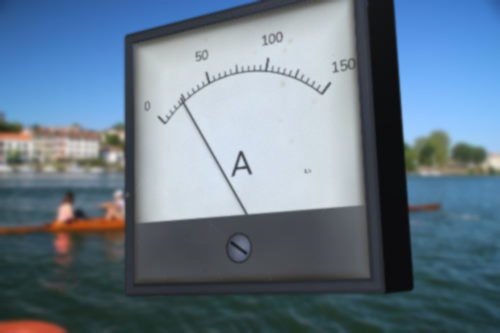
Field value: 25 A
